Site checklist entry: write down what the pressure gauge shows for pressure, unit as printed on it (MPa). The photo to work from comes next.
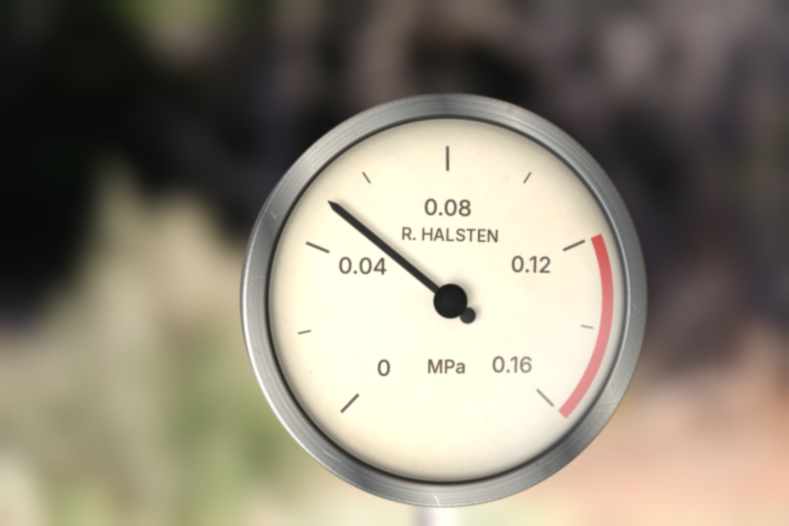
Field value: 0.05 MPa
